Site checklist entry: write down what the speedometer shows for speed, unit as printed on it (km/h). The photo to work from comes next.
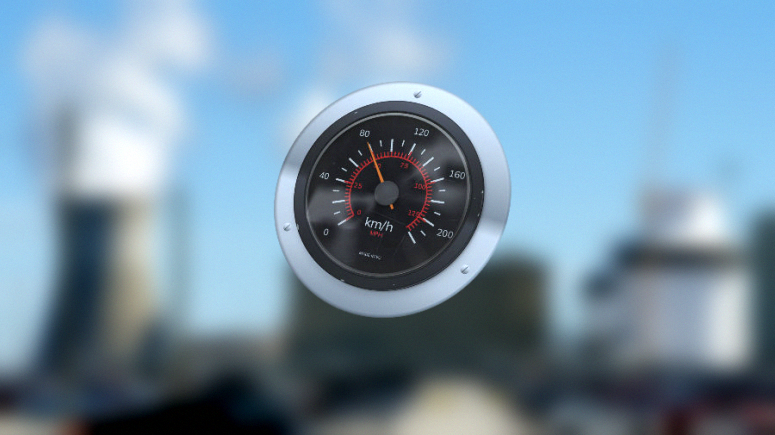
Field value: 80 km/h
